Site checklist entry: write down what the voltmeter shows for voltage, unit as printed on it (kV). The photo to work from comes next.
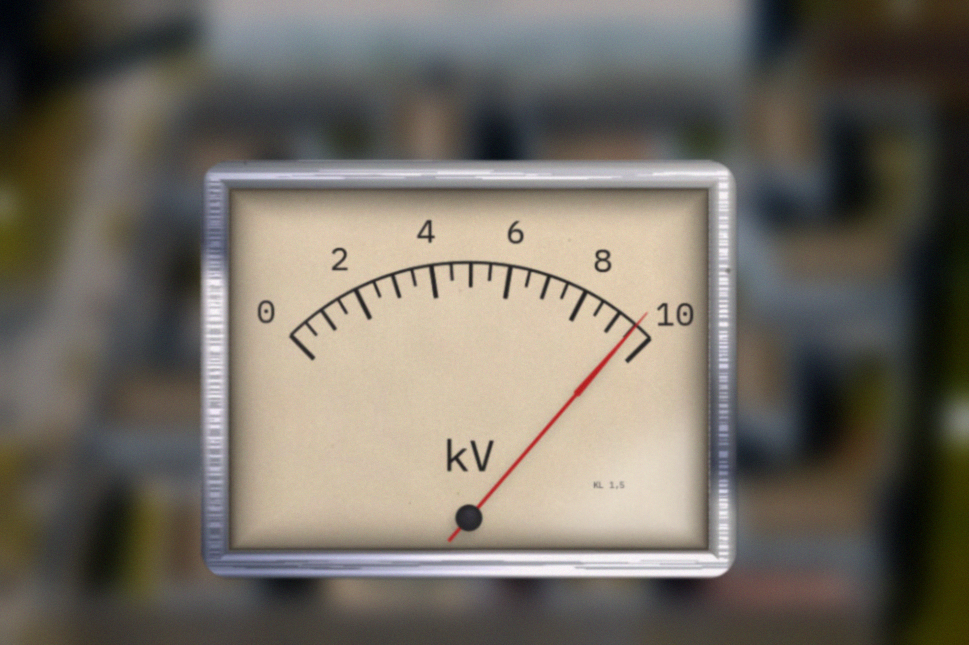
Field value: 9.5 kV
